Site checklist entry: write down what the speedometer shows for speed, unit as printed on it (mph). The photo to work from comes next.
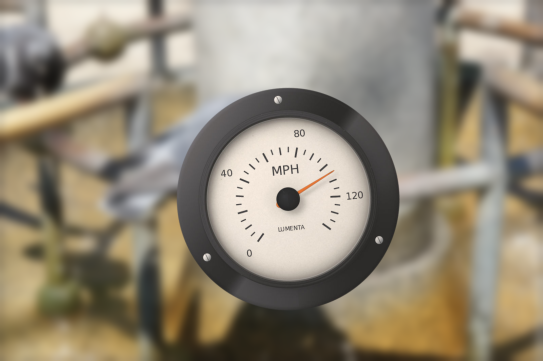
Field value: 105 mph
